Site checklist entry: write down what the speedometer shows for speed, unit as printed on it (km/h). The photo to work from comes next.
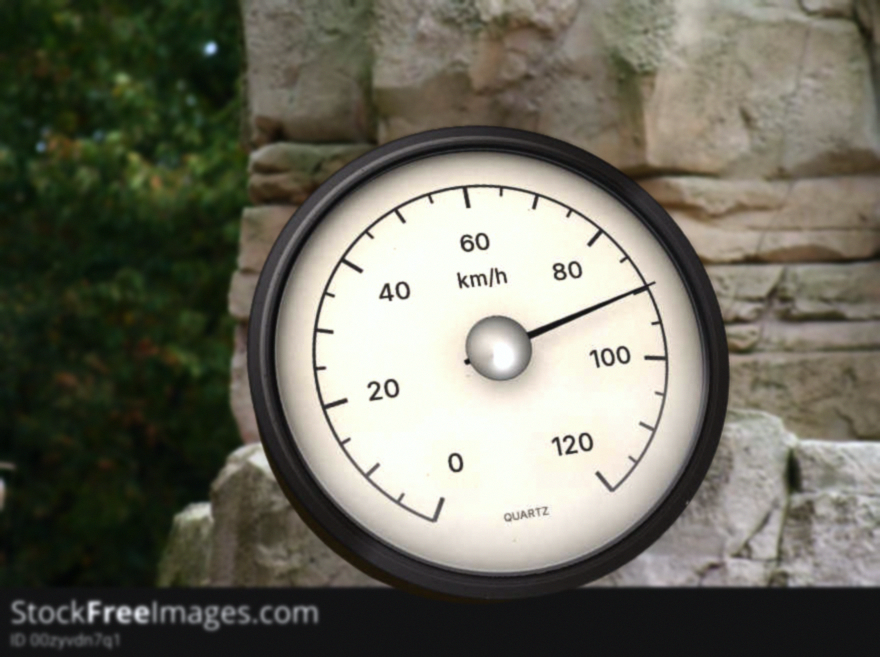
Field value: 90 km/h
